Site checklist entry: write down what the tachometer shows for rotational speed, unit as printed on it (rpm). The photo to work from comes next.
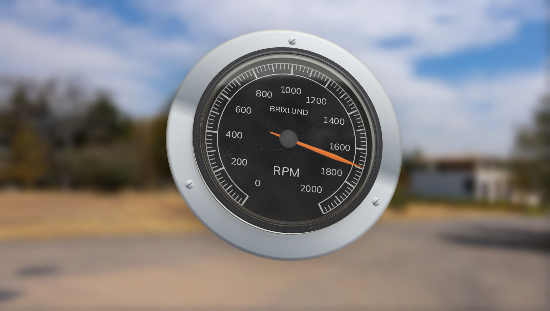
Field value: 1700 rpm
